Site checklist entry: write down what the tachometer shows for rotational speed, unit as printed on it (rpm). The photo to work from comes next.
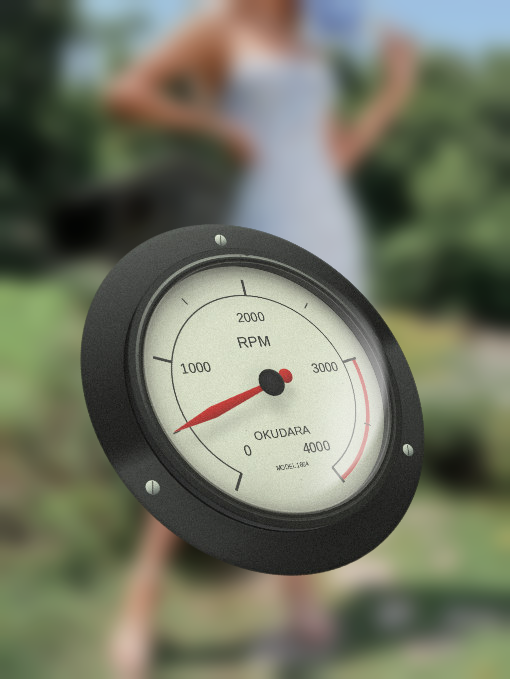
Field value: 500 rpm
